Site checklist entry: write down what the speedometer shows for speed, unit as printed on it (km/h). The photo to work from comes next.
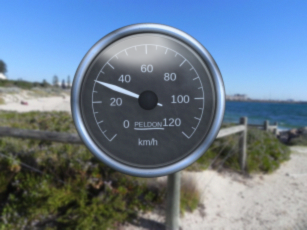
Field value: 30 km/h
